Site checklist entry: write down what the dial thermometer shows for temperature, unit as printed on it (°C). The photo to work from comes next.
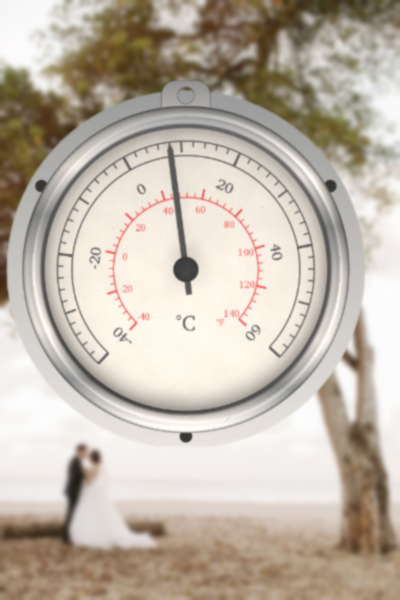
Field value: 8 °C
